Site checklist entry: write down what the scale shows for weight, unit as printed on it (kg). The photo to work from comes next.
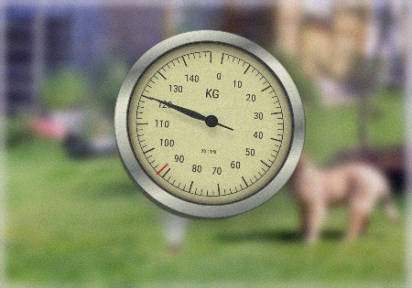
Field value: 120 kg
